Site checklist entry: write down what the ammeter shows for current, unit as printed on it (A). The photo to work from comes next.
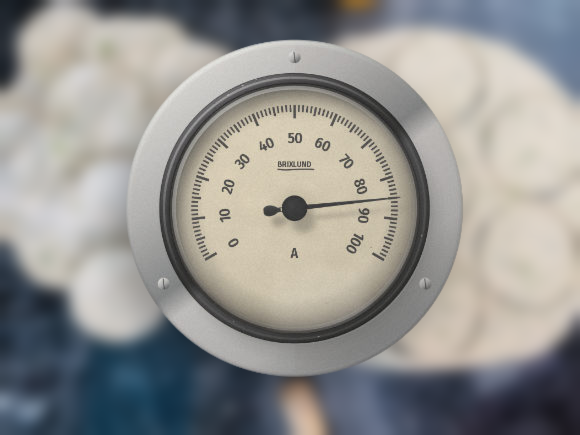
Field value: 85 A
